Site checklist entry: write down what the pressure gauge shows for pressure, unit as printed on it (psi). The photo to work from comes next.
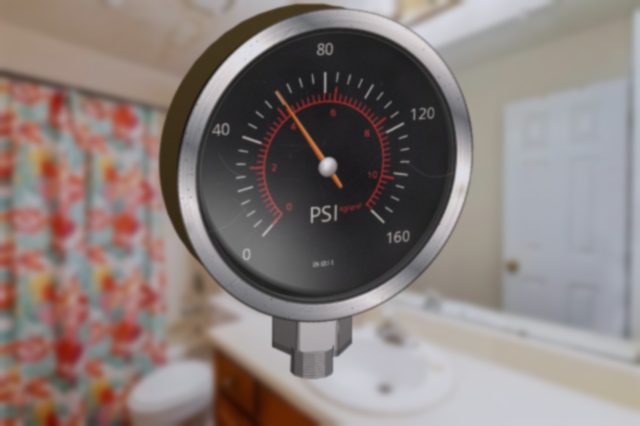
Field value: 60 psi
